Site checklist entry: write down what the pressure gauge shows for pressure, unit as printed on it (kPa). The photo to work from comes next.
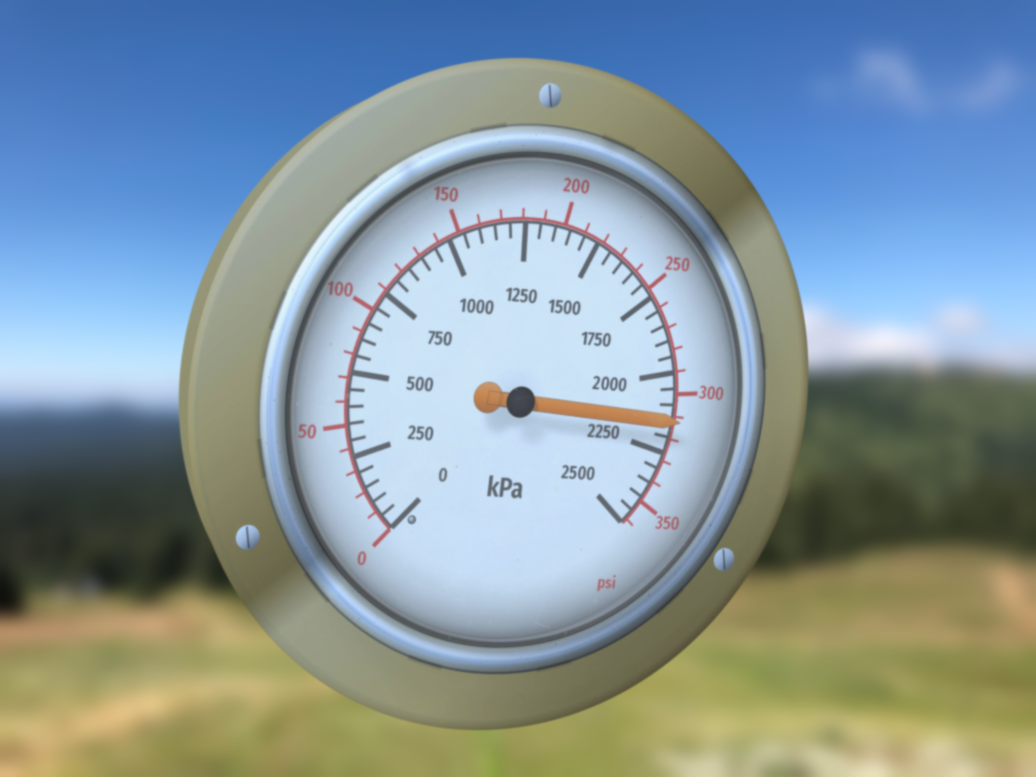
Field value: 2150 kPa
